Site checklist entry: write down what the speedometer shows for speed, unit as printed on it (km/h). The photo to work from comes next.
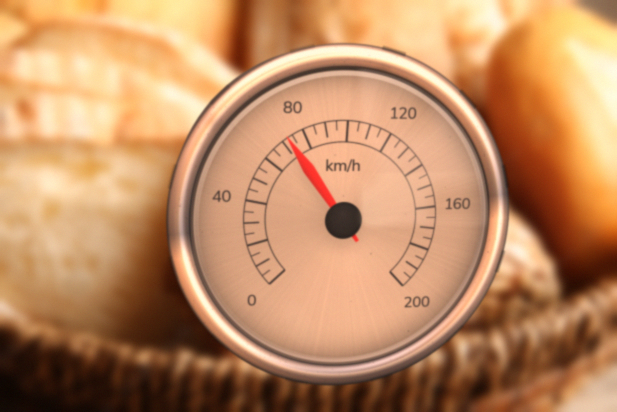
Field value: 72.5 km/h
